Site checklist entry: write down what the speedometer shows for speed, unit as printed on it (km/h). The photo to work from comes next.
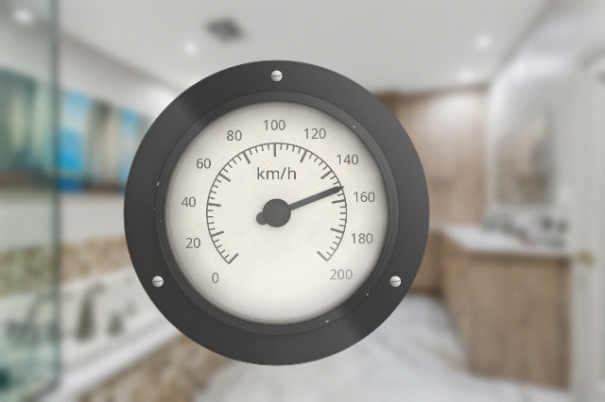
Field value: 152 km/h
